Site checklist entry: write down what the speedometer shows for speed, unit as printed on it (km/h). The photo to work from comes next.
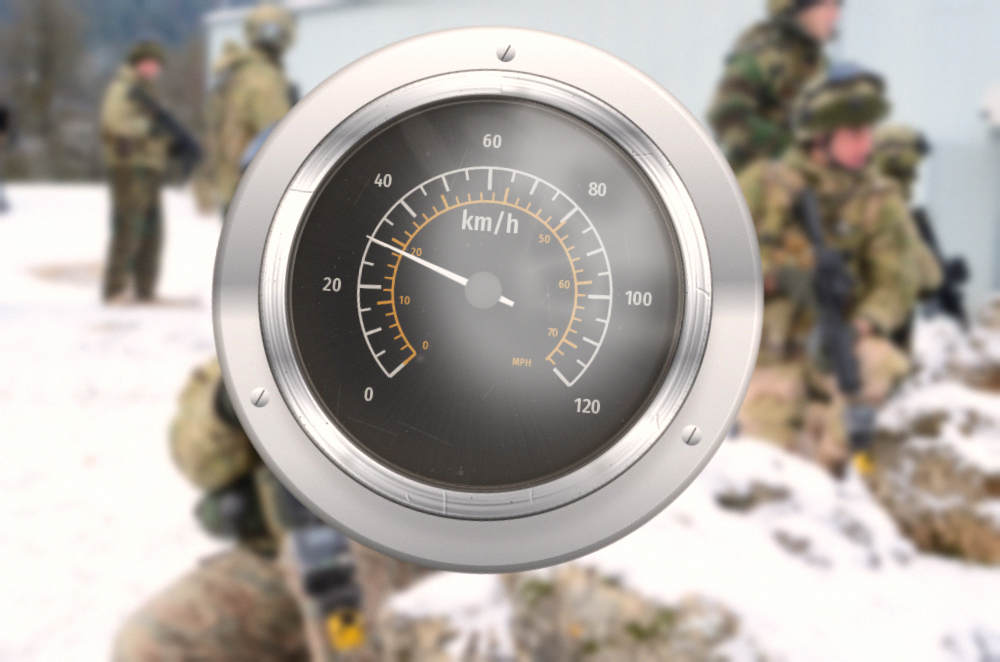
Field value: 30 km/h
